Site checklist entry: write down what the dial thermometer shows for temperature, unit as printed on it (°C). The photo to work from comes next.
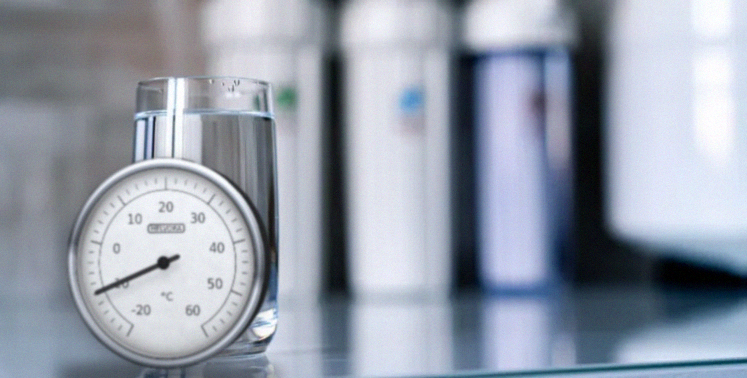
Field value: -10 °C
